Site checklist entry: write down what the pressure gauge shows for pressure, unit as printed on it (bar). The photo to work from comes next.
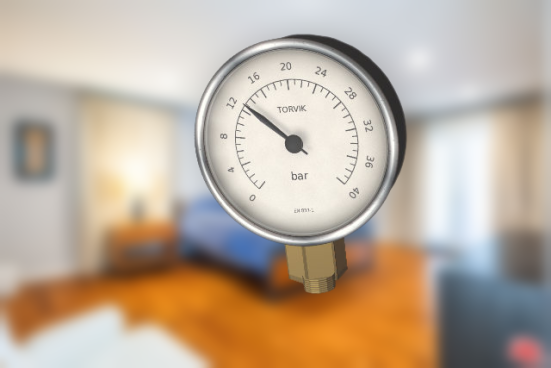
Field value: 13 bar
